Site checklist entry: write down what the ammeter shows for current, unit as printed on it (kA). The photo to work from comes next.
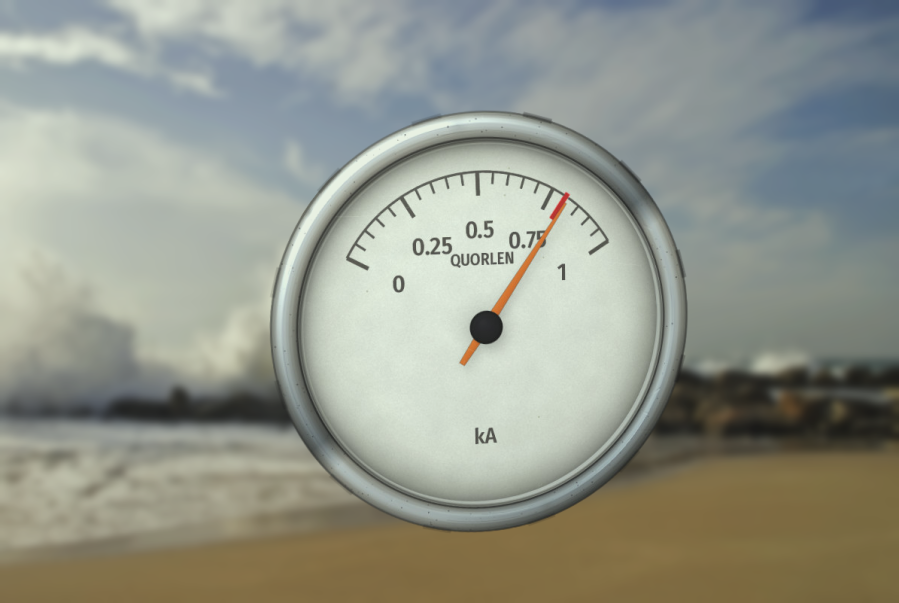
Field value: 0.8 kA
